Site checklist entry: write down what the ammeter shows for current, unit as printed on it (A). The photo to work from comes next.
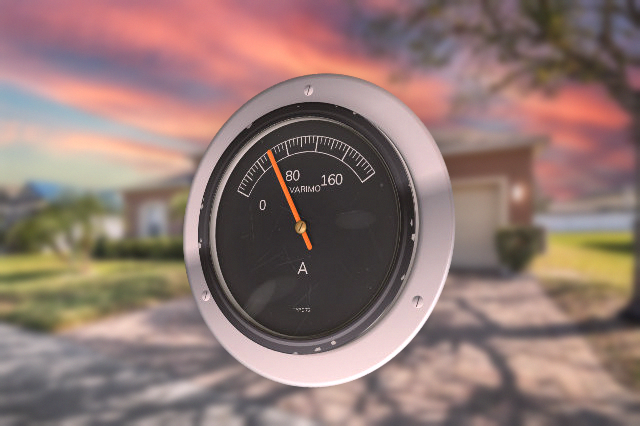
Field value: 60 A
